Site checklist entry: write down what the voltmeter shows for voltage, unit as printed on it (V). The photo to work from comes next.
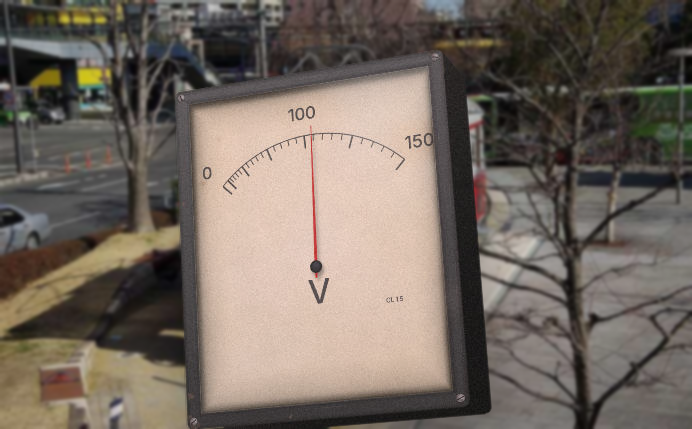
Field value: 105 V
